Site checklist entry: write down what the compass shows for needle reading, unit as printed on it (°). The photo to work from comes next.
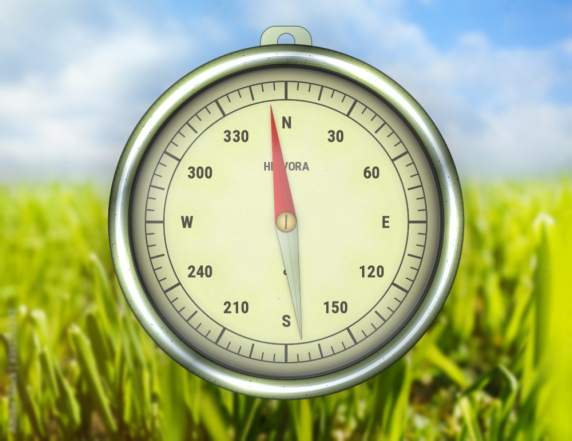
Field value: 352.5 °
